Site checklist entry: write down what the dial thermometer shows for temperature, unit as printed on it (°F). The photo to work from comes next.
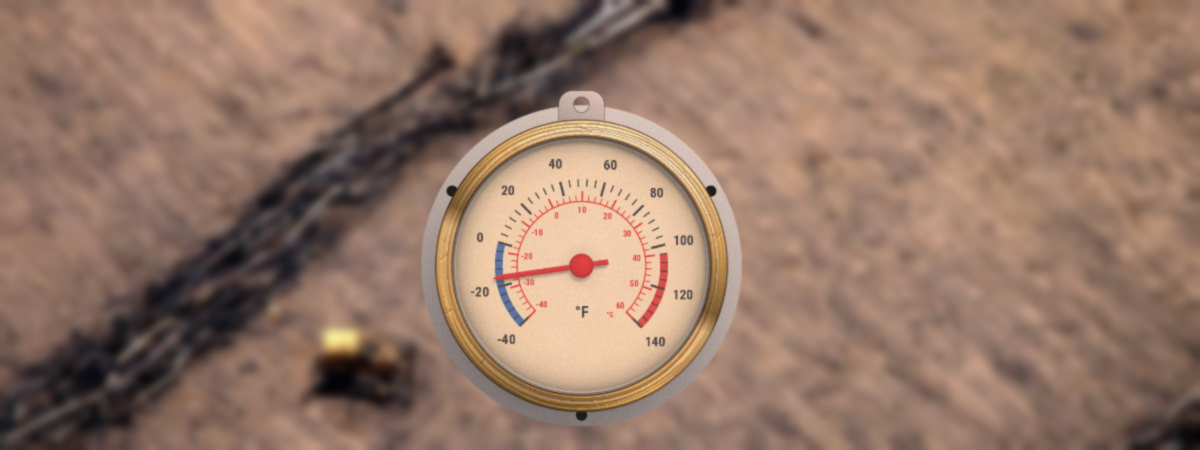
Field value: -16 °F
